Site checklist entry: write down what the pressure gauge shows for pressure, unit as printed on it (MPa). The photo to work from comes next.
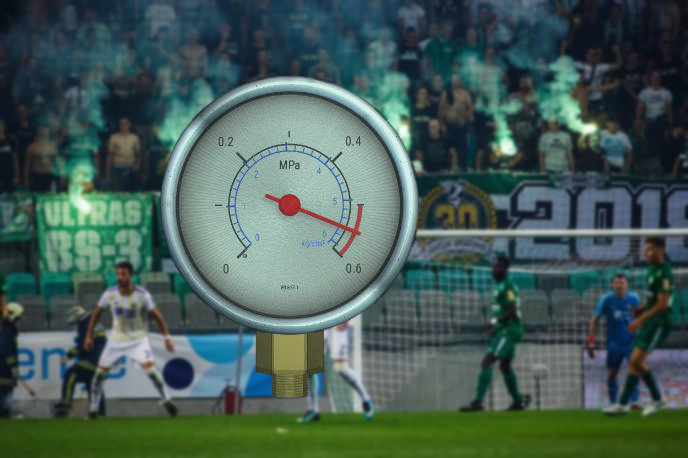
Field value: 0.55 MPa
